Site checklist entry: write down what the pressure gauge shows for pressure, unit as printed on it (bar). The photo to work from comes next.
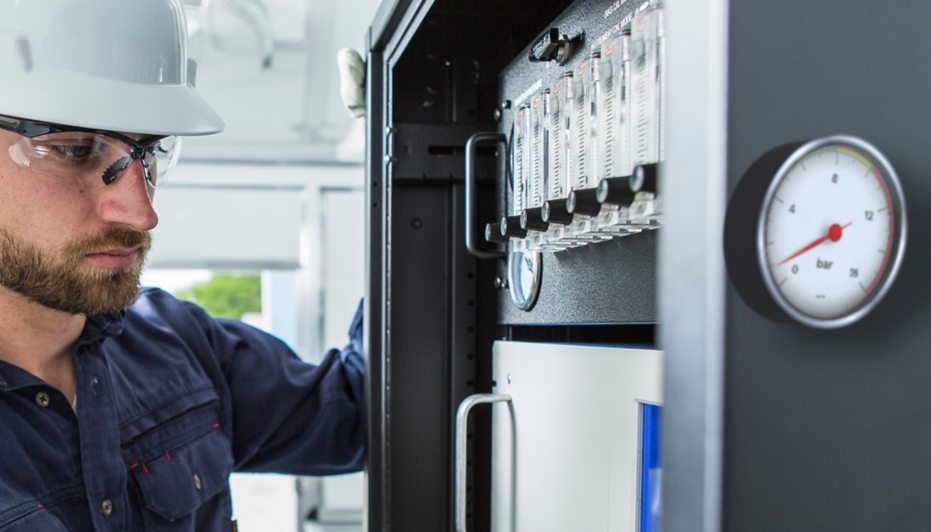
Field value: 1 bar
